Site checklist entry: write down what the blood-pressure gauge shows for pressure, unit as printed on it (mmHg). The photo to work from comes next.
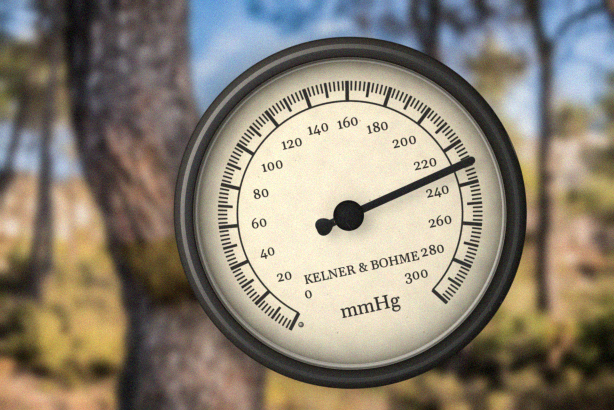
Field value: 230 mmHg
